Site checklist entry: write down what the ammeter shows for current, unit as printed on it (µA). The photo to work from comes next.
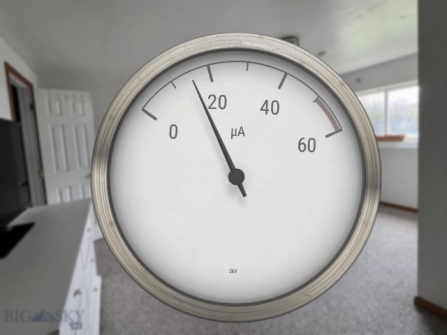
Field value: 15 µA
